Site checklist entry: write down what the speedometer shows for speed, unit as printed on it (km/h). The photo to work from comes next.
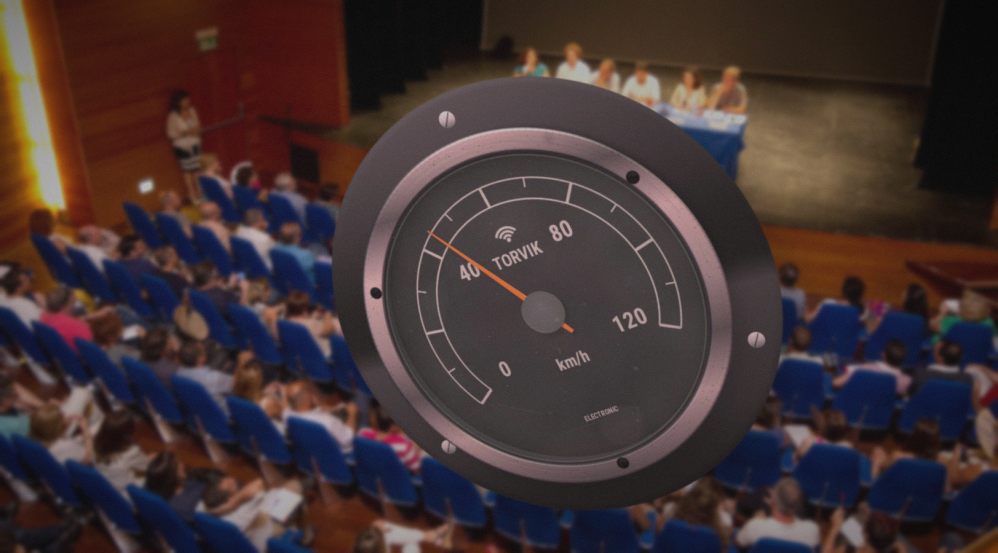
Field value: 45 km/h
